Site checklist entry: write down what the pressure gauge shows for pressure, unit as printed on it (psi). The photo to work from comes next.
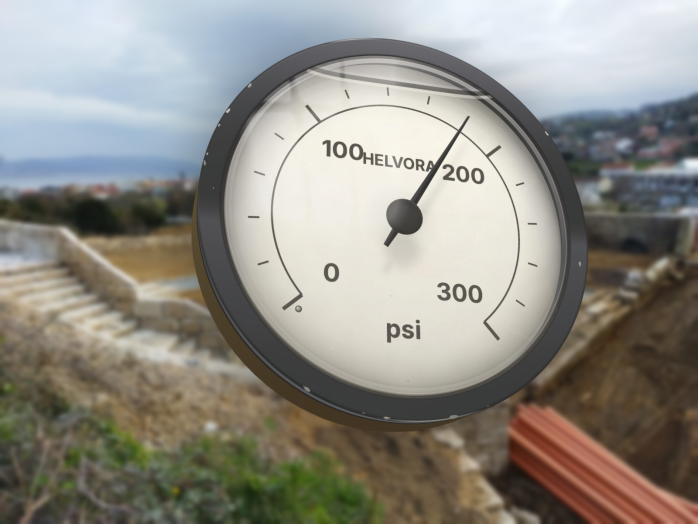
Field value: 180 psi
